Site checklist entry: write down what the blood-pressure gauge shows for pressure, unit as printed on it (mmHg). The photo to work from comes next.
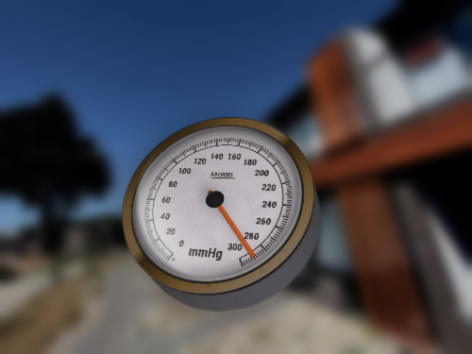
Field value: 290 mmHg
